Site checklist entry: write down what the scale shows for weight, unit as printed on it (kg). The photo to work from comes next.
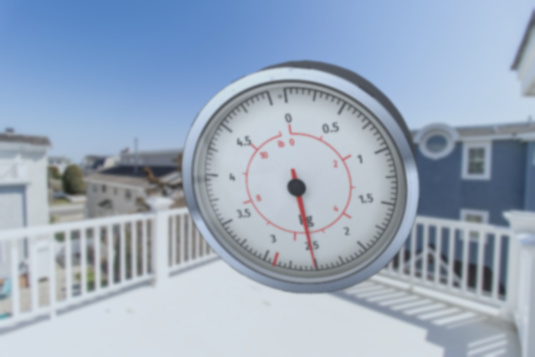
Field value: 2.5 kg
